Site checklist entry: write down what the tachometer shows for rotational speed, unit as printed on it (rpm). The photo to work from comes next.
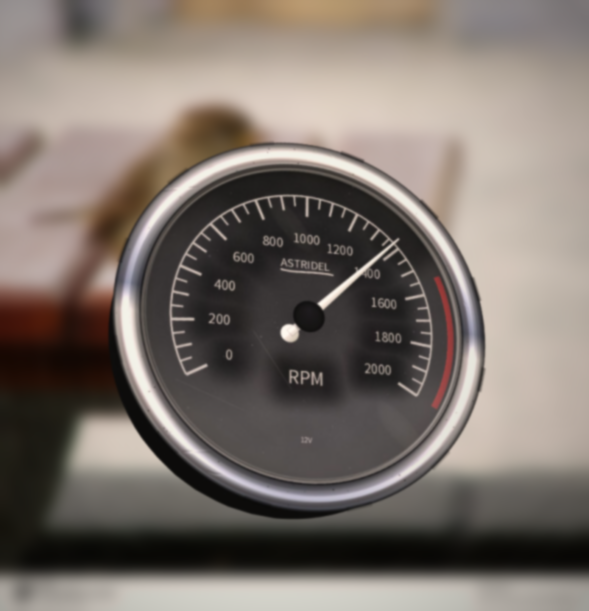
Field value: 1375 rpm
